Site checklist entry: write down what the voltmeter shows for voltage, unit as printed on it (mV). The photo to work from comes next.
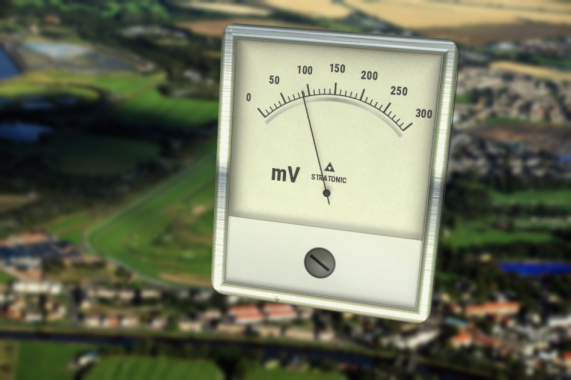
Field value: 90 mV
